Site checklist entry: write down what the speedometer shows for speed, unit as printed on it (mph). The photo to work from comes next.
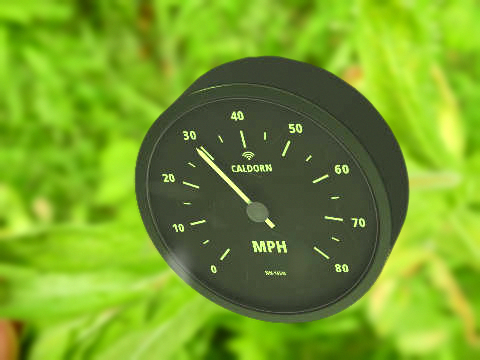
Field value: 30 mph
